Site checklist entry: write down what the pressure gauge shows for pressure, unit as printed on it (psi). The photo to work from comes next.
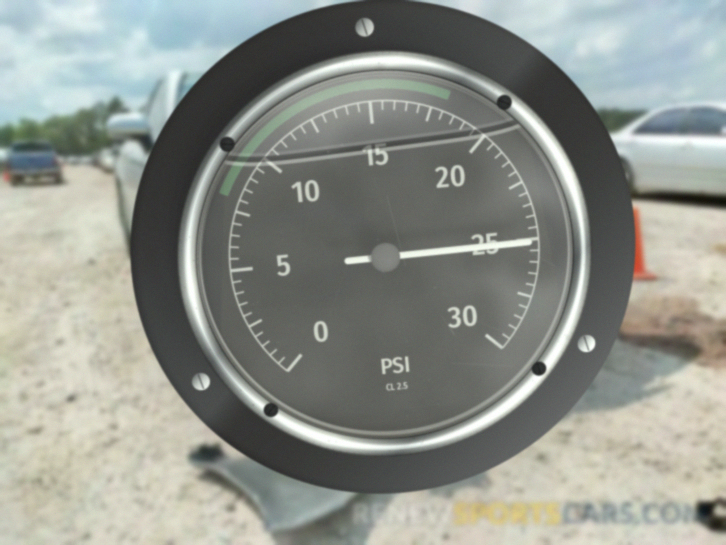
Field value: 25 psi
